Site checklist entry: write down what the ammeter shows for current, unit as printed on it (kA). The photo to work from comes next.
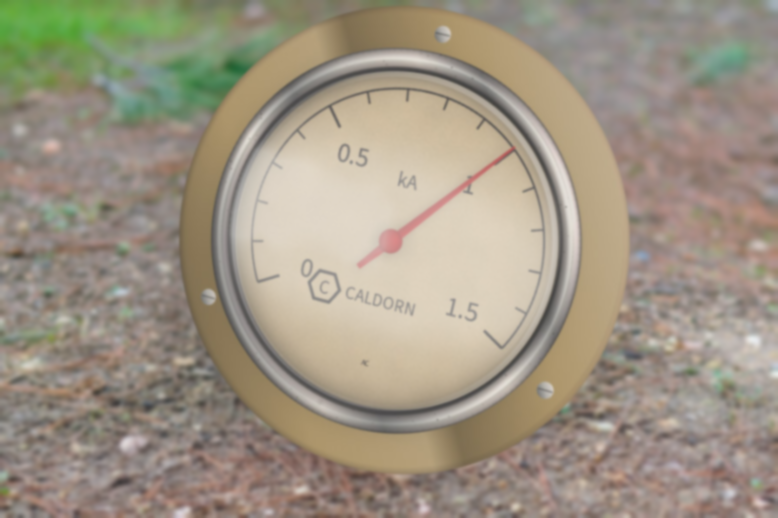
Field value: 1 kA
